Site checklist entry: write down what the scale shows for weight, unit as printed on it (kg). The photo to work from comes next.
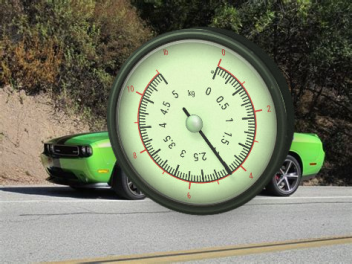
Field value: 2 kg
